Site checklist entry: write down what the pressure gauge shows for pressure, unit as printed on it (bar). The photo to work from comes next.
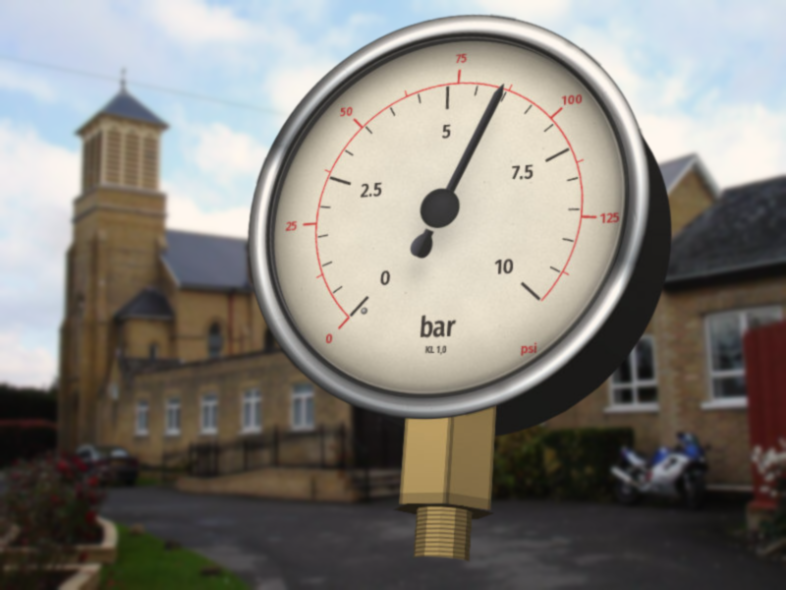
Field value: 6 bar
